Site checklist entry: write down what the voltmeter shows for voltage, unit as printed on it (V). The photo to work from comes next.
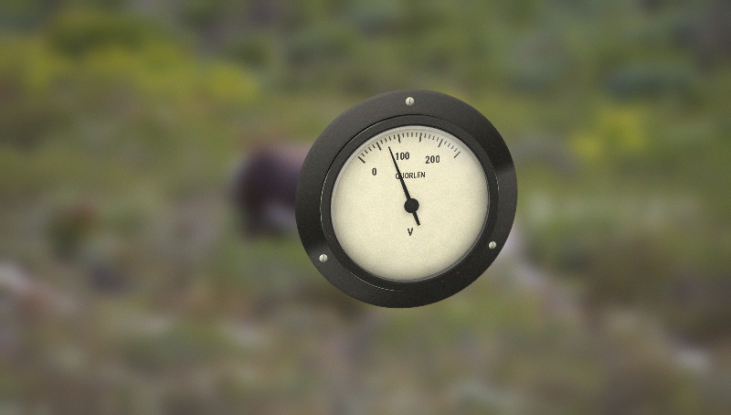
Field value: 70 V
